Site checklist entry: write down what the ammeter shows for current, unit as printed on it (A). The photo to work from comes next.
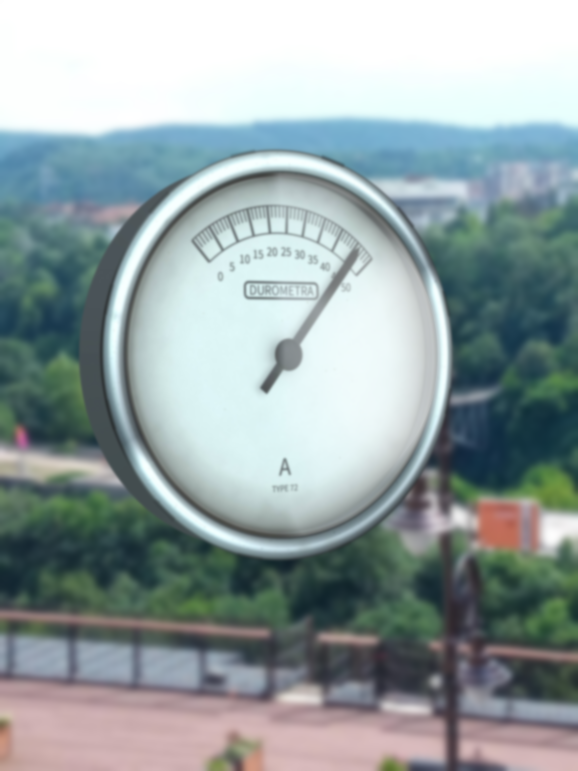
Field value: 45 A
